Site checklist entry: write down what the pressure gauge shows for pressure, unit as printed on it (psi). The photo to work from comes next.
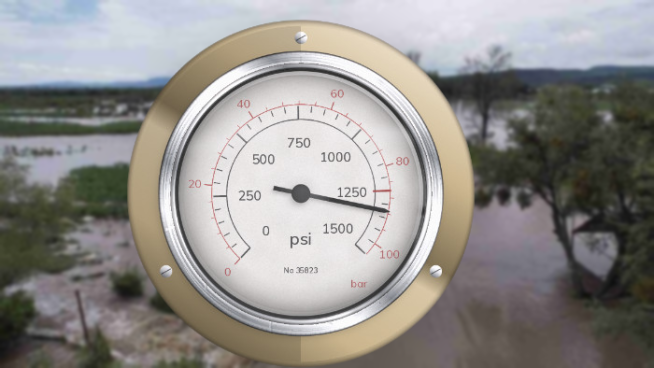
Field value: 1325 psi
